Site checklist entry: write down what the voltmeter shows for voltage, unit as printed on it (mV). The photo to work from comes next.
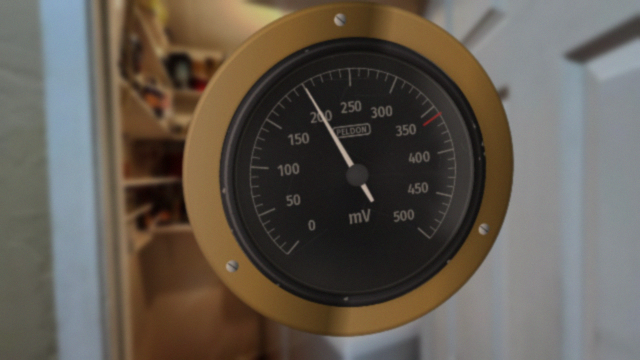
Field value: 200 mV
